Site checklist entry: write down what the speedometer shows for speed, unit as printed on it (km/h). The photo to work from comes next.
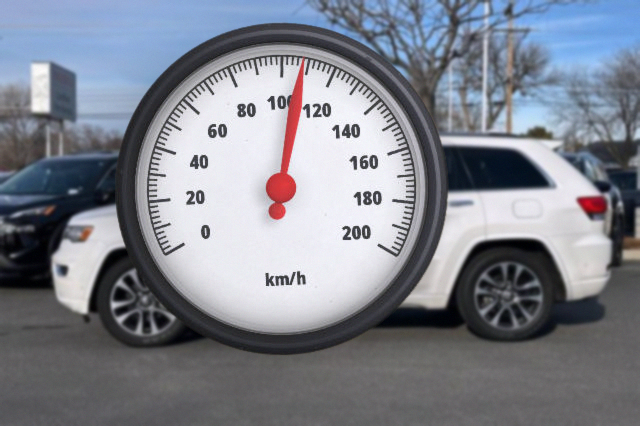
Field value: 108 km/h
